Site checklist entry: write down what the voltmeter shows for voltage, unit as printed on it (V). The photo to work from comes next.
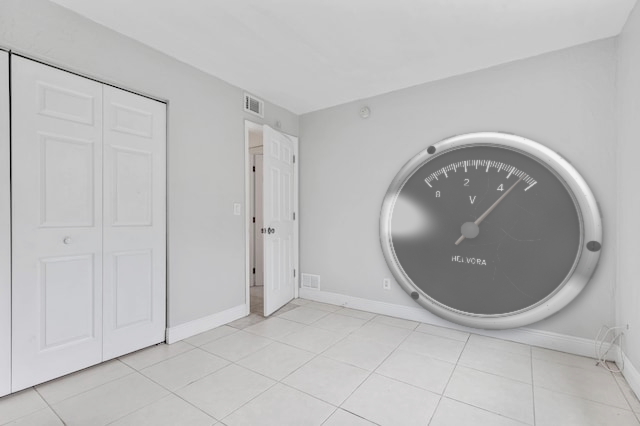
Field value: 4.5 V
